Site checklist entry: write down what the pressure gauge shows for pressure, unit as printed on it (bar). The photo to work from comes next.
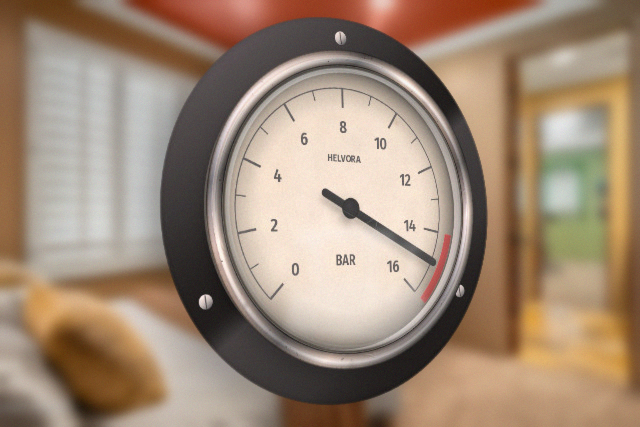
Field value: 15 bar
